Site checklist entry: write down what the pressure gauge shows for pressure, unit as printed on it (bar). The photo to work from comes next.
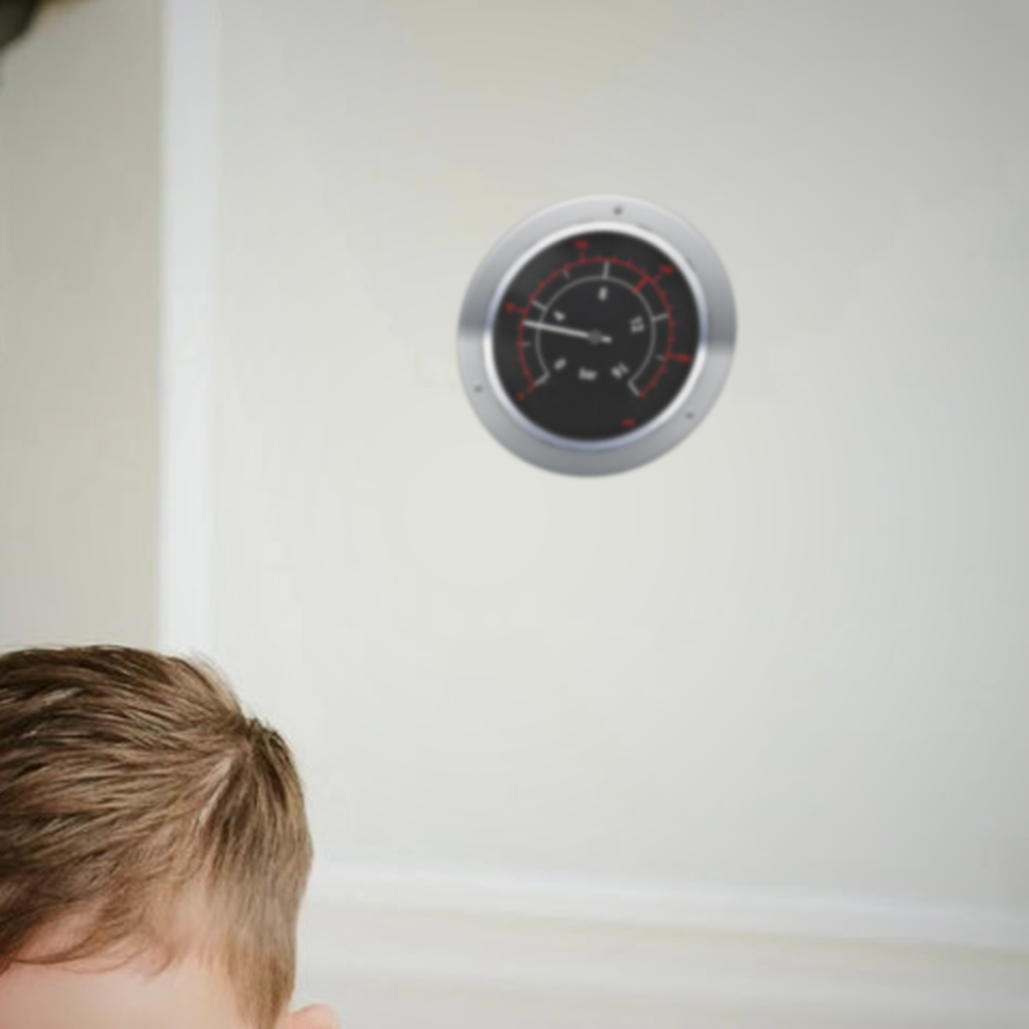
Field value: 3 bar
